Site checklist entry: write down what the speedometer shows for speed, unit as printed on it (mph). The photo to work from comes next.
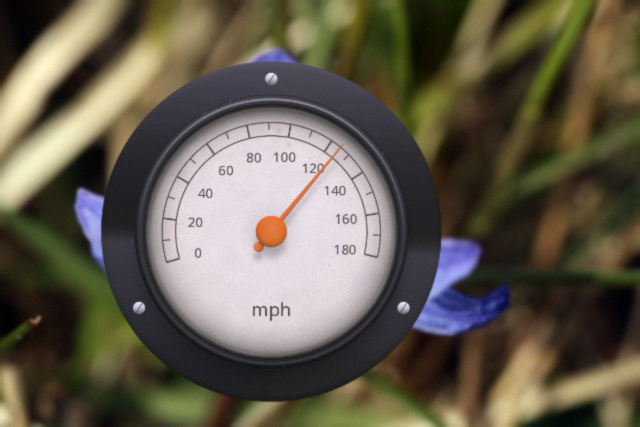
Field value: 125 mph
